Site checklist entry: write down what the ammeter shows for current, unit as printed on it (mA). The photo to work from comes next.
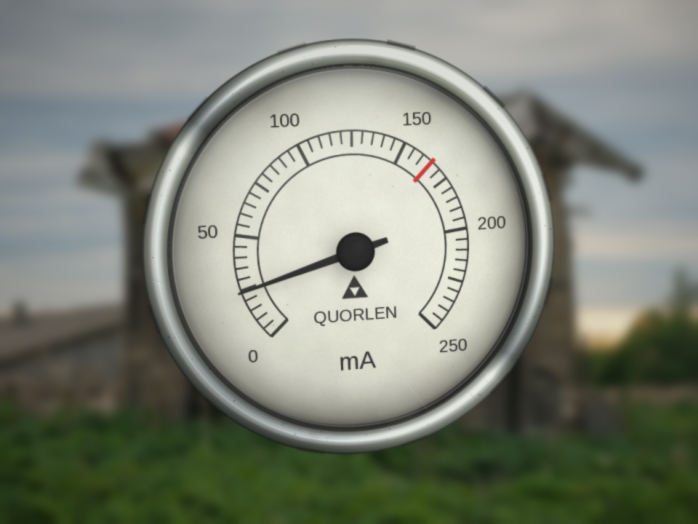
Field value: 25 mA
